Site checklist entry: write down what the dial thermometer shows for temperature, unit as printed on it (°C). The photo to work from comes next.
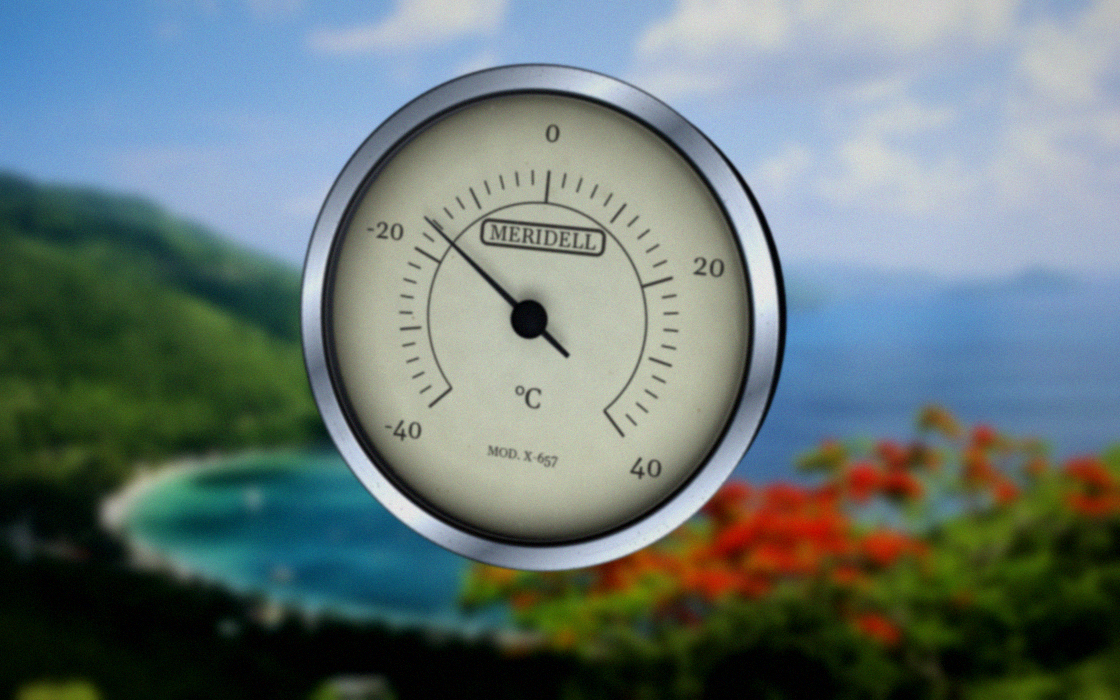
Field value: -16 °C
